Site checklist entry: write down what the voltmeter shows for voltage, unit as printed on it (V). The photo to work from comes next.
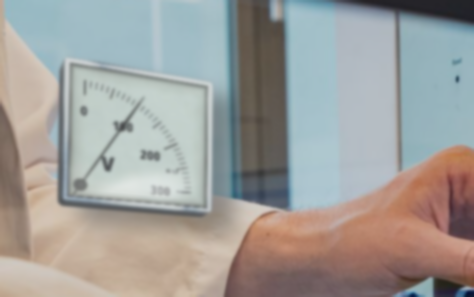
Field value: 100 V
